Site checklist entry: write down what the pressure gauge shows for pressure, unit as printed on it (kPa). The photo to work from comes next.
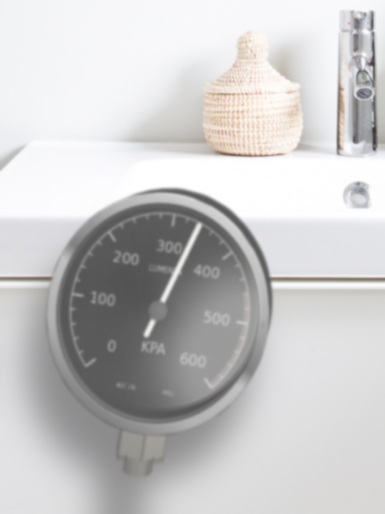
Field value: 340 kPa
